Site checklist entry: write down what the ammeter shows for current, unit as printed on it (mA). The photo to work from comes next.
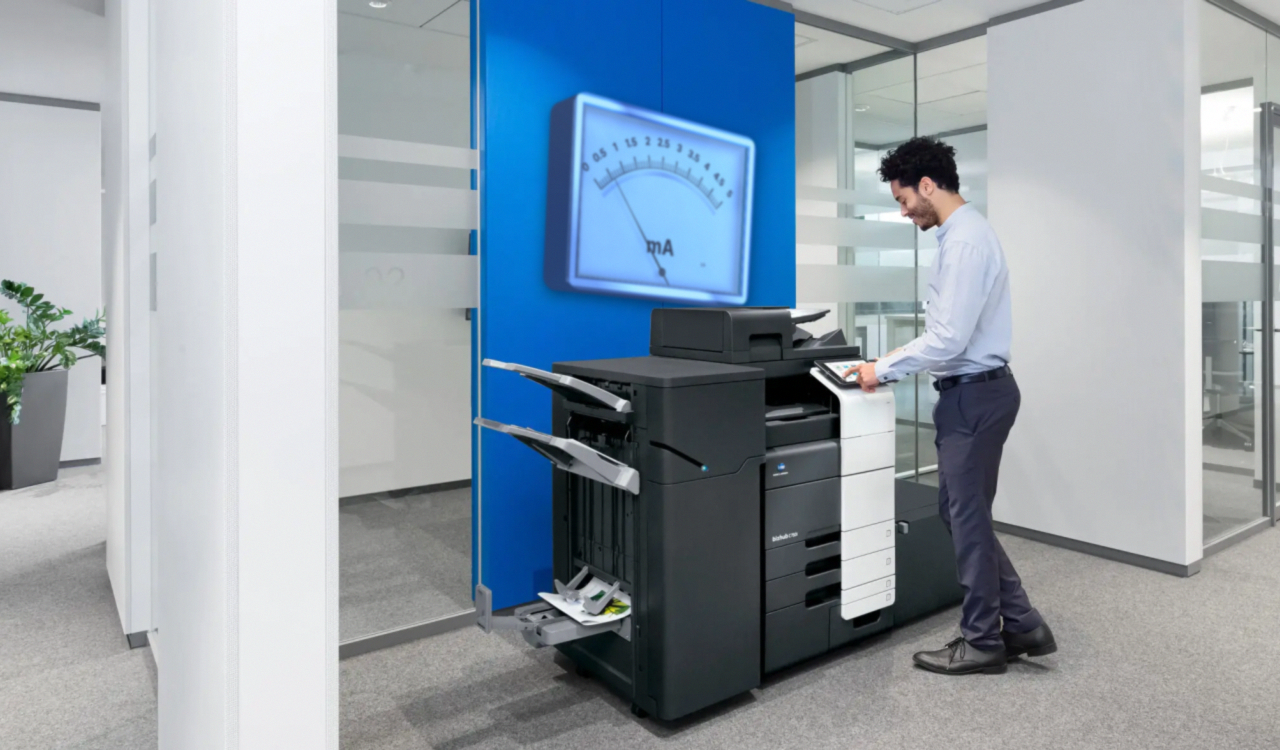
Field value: 0.5 mA
